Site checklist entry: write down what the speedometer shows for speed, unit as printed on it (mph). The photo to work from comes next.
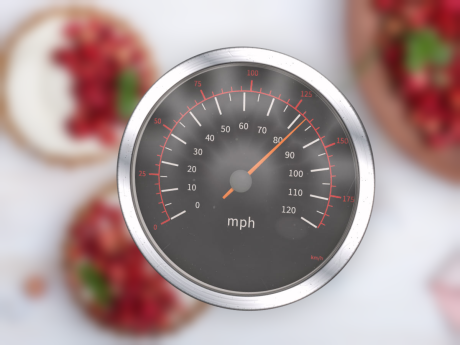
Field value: 82.5 mph
